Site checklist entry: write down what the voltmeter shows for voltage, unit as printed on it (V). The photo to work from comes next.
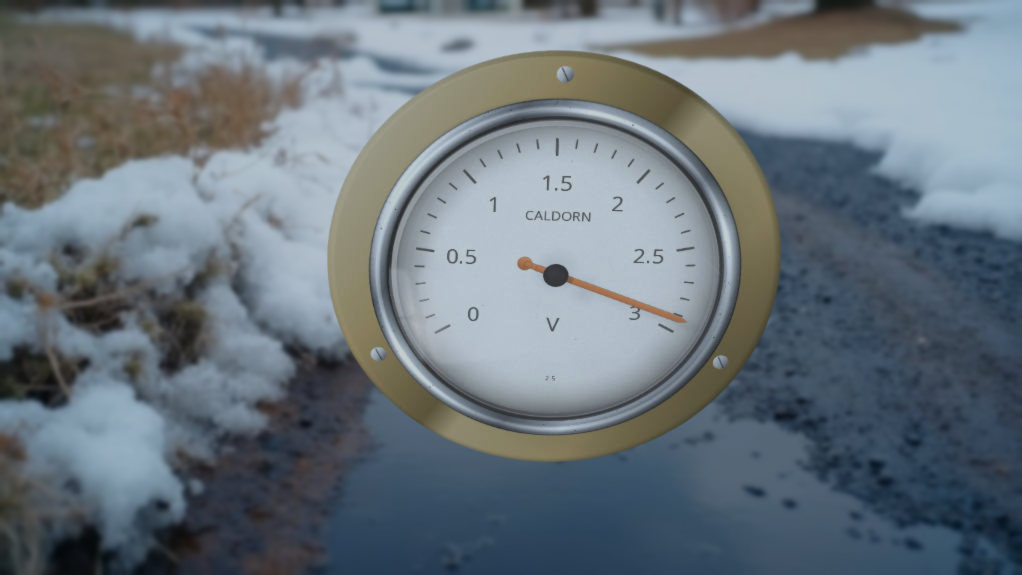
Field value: 2.9 V
